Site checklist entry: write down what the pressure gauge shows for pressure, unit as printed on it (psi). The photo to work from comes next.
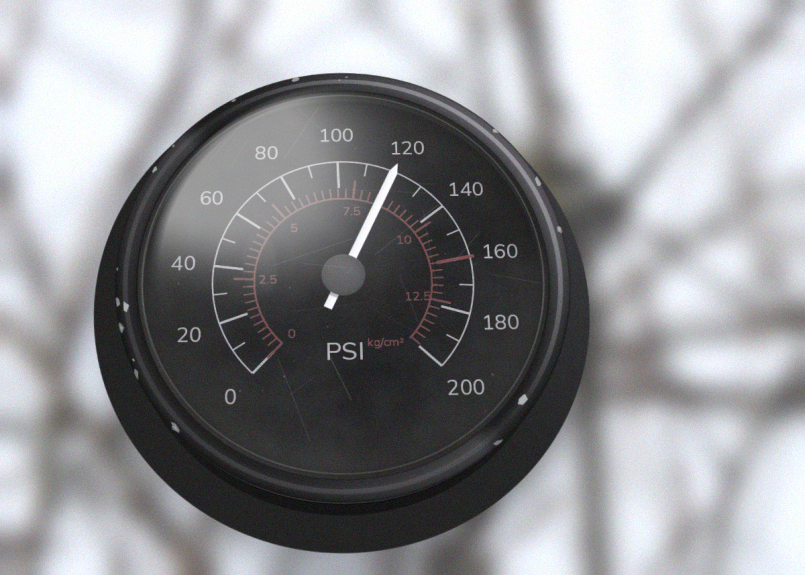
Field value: 120 psi
